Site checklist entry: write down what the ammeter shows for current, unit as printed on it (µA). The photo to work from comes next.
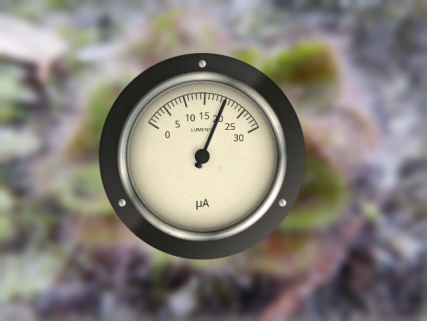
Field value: 20 µA
